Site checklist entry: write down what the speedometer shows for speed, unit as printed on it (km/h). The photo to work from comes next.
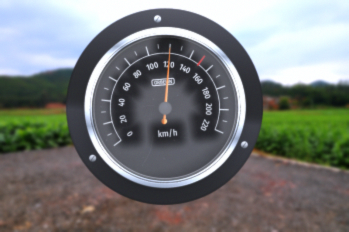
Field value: 120 km/h
